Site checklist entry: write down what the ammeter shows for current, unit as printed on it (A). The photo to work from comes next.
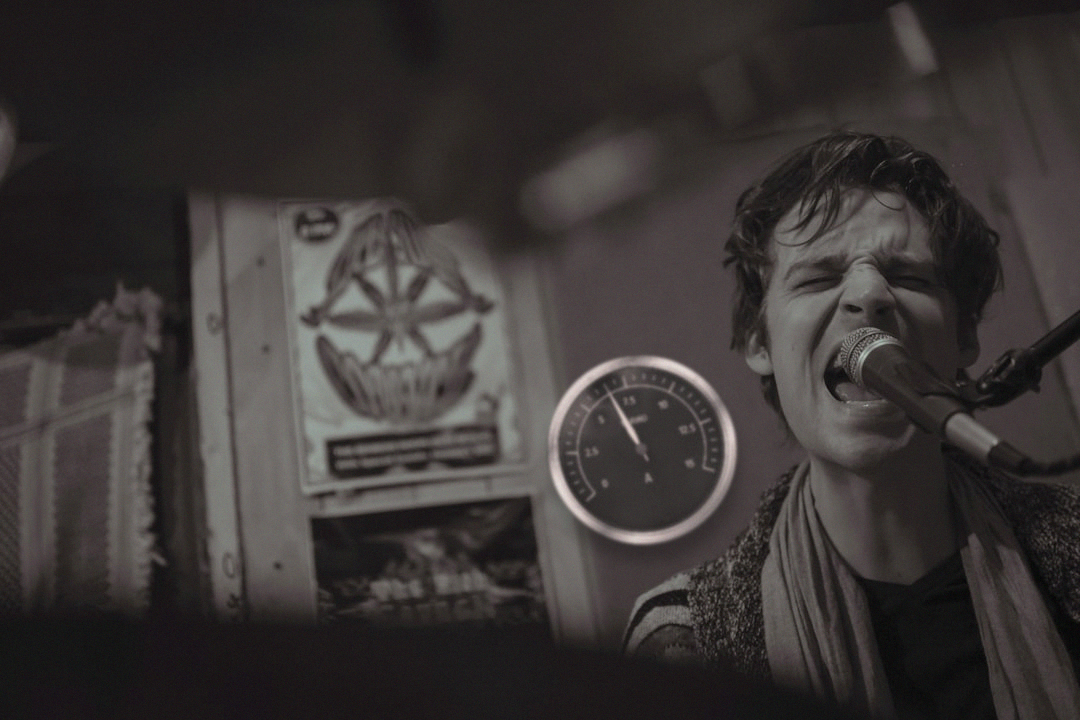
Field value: 6.5 A
